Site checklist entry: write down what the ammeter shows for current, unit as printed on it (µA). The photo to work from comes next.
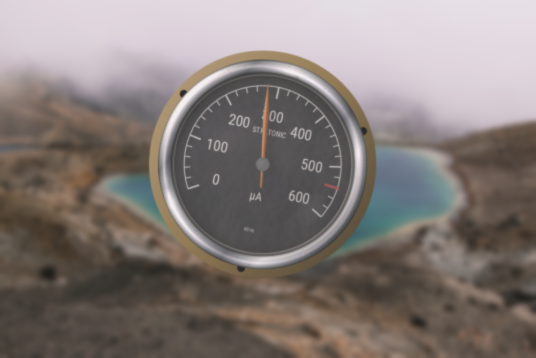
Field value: 280 µA
